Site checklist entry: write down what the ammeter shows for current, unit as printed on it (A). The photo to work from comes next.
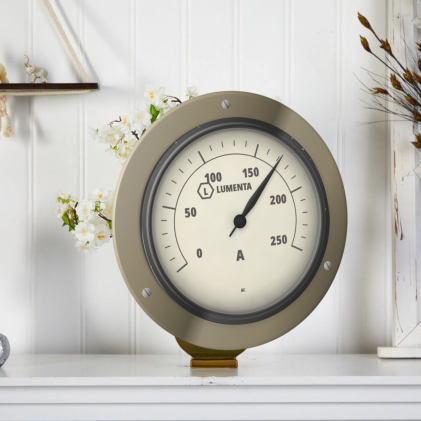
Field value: 170 A
